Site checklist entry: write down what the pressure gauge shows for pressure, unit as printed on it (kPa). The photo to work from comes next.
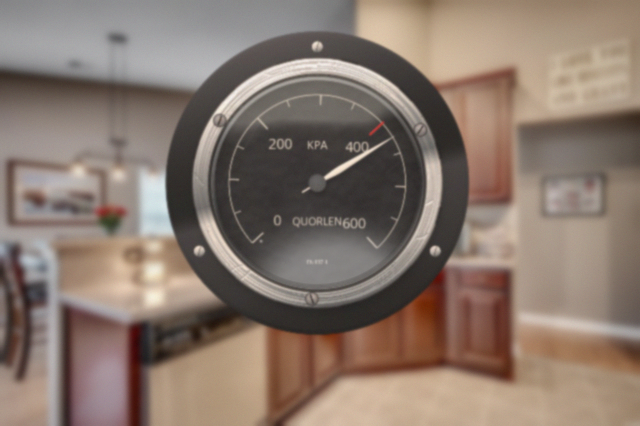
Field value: 425 kPa
